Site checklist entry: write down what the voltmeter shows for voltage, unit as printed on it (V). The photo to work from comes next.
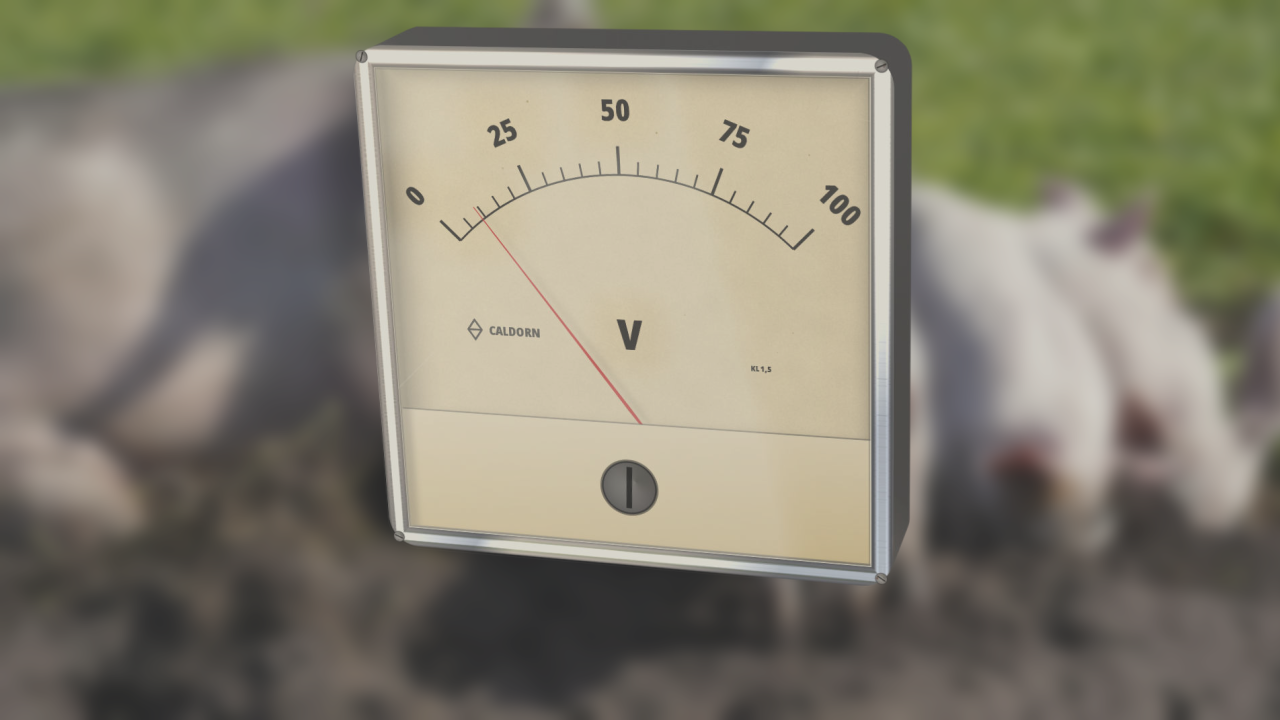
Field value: 10 V
